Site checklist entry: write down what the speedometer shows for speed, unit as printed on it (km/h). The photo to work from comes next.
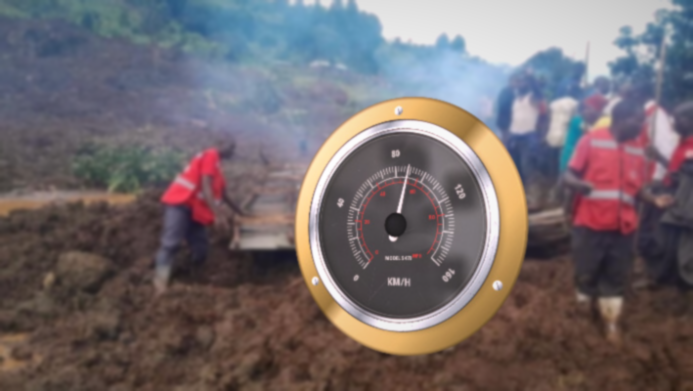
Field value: 90 km/h
